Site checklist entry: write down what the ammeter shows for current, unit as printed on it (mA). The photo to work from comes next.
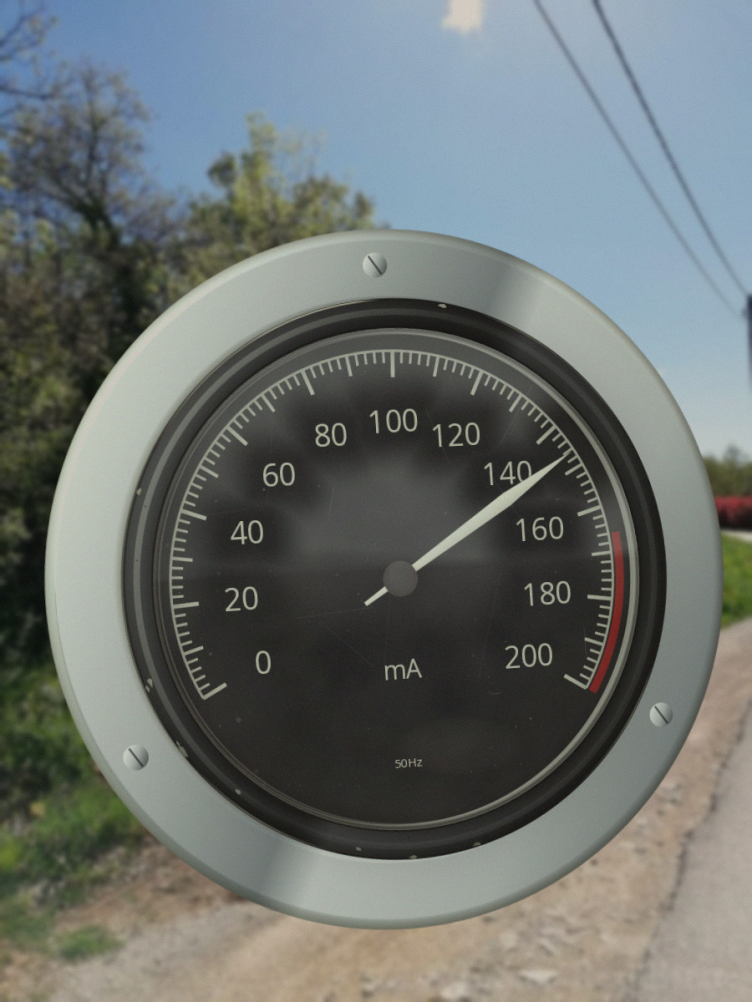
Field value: 146 mA
